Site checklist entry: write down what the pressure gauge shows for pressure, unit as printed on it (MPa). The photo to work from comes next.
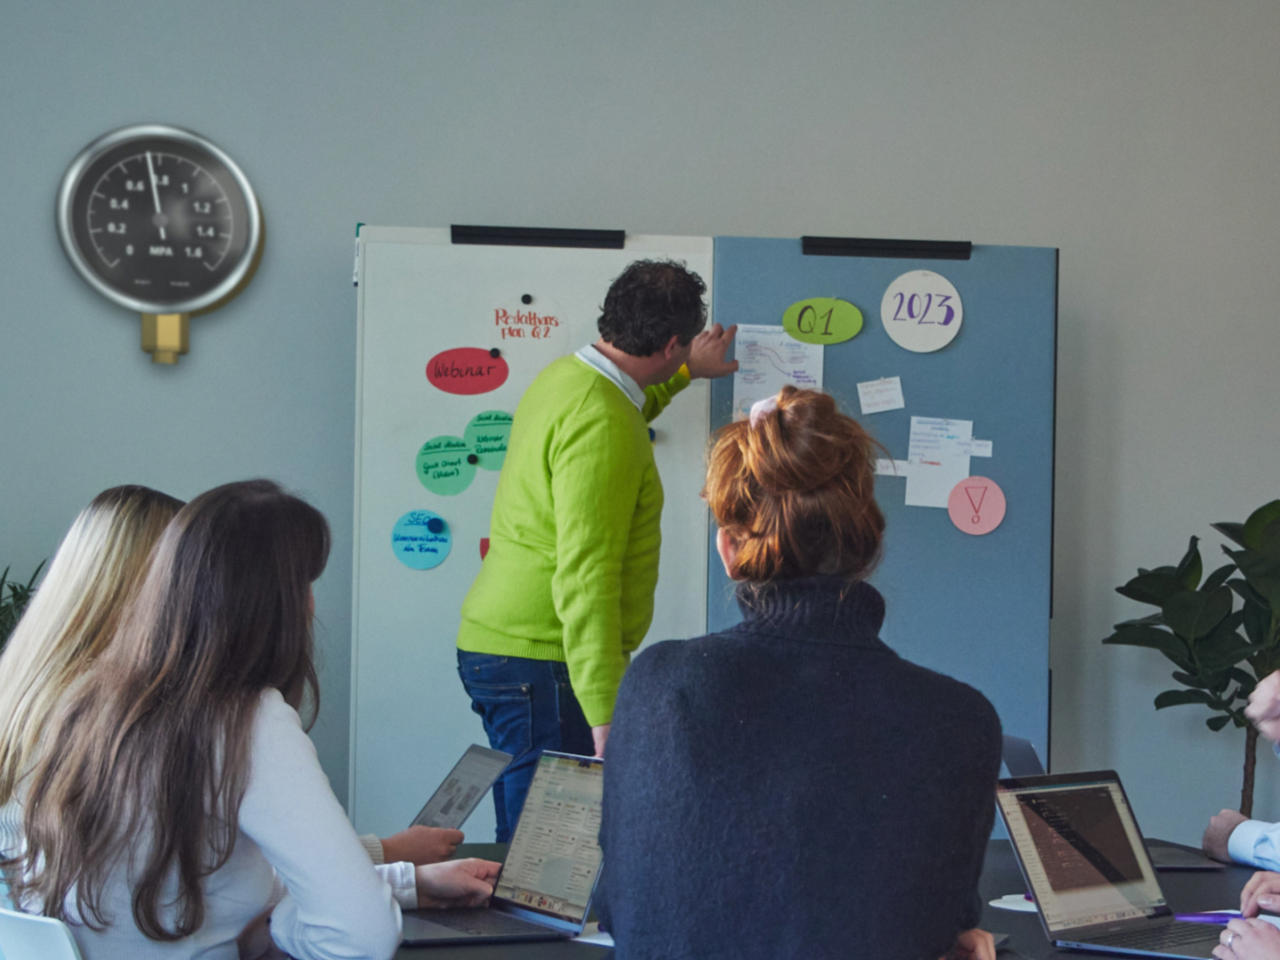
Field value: 0.75 MPa
